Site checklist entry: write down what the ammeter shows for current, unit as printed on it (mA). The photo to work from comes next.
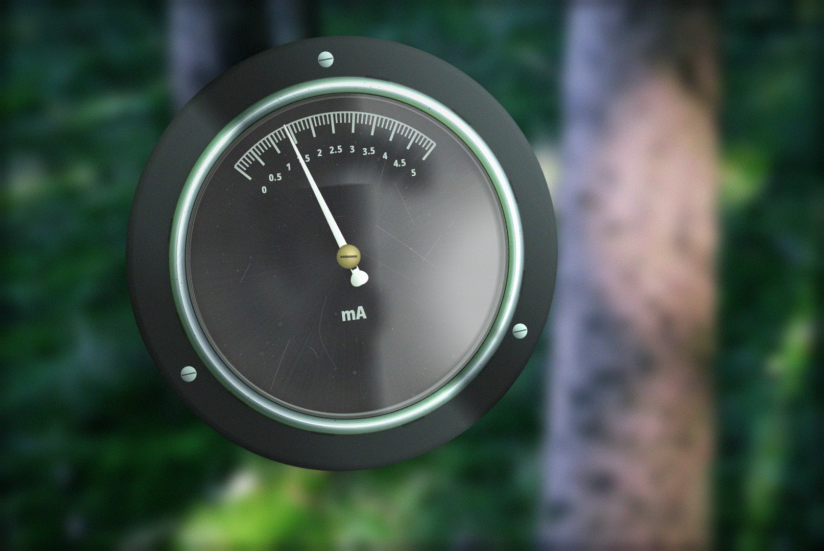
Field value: 1.4 mA
